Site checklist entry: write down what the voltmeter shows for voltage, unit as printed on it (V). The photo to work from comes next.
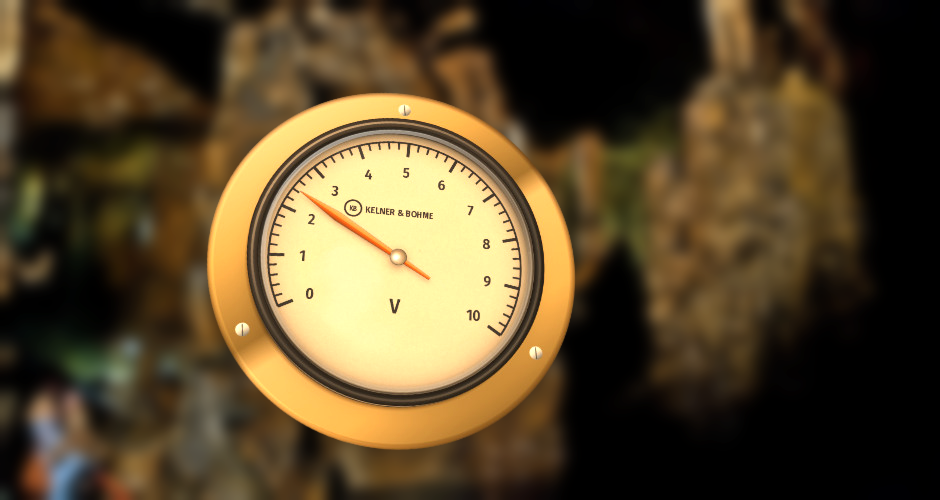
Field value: 2.4 V
